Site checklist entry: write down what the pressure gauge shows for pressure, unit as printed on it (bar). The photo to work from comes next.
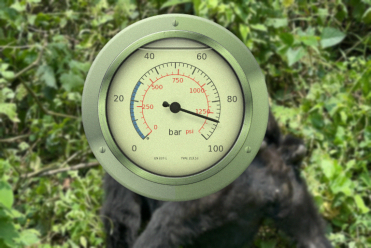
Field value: 90 bar
